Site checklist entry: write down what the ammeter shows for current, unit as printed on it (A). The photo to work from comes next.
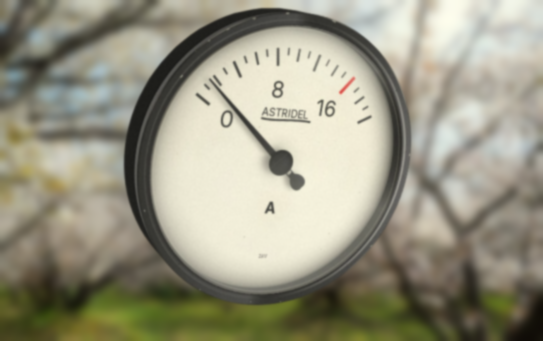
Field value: 1.5 A
